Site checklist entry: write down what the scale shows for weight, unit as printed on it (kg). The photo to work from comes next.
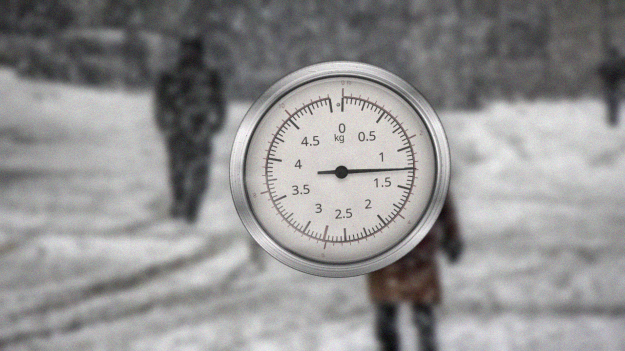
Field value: 1.25 kg
